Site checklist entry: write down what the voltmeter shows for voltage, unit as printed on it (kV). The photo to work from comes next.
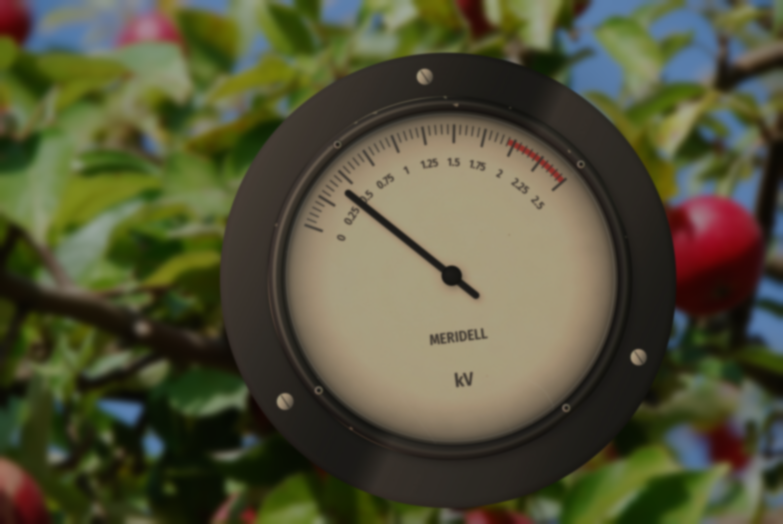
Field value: 0.4 kV
